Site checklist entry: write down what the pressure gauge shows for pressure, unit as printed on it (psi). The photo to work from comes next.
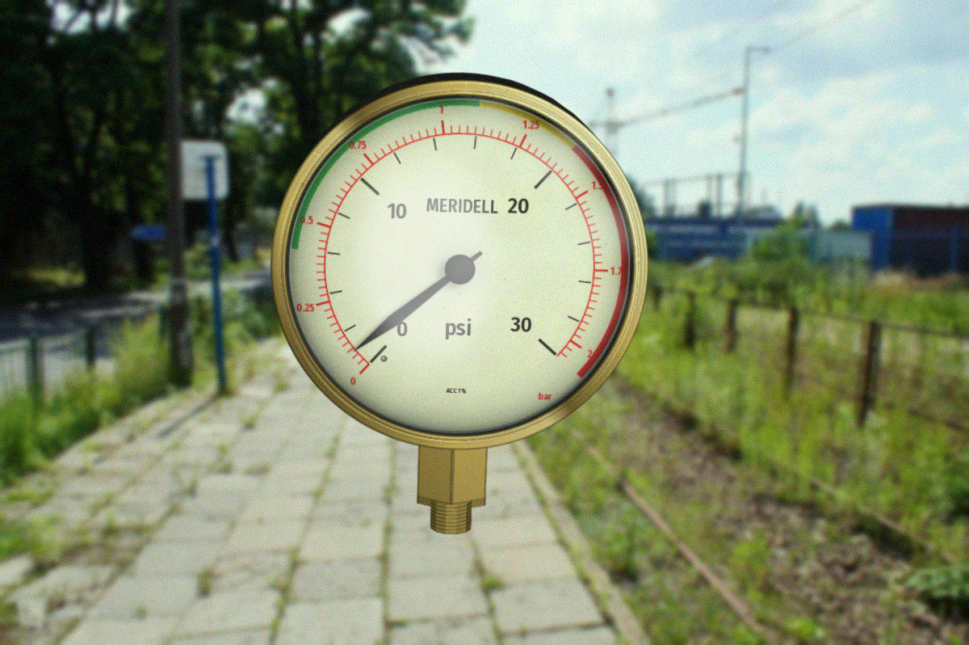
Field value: 1 psi
